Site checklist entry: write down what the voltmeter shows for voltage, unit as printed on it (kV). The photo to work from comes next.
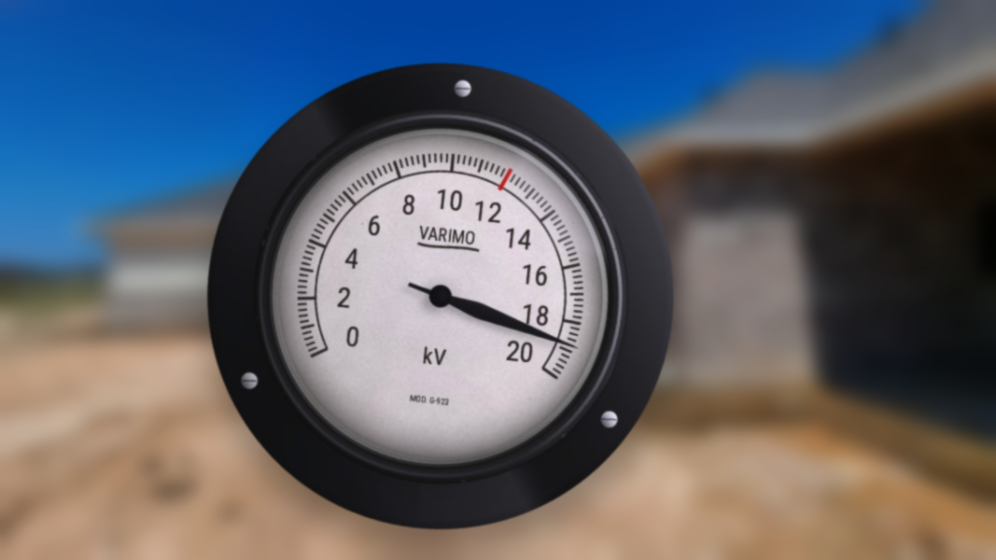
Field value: 18.8 kV
